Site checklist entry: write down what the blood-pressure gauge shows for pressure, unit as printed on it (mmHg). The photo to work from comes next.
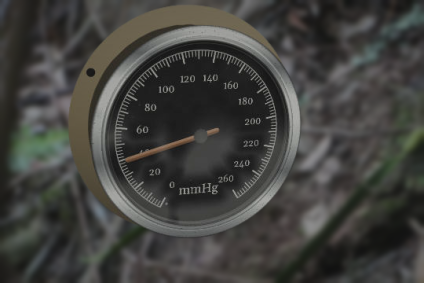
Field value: 40 mmHg
